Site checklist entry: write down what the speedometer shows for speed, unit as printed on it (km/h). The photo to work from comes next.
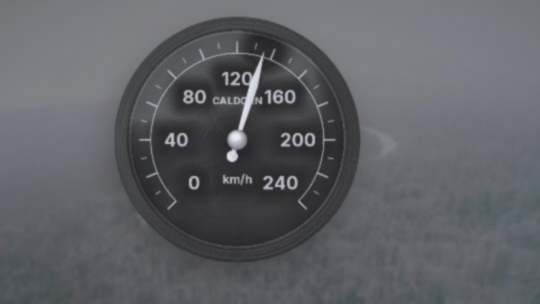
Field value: 135 km/h
